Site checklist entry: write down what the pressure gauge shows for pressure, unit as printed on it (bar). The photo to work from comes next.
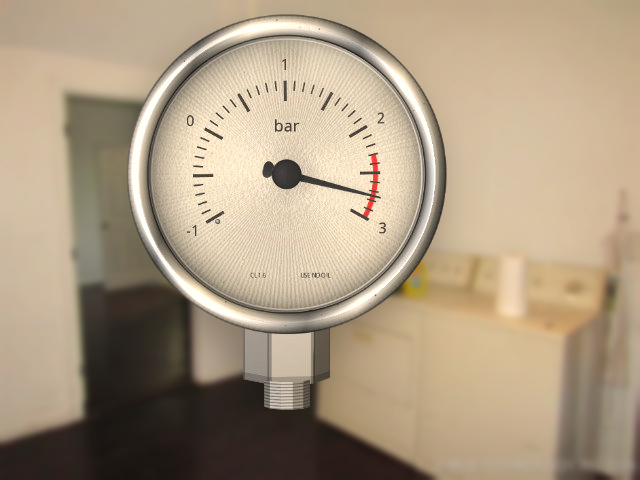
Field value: 2.75 bar
